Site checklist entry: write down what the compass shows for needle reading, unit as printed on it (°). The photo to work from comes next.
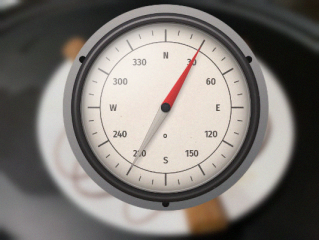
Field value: 30 °
